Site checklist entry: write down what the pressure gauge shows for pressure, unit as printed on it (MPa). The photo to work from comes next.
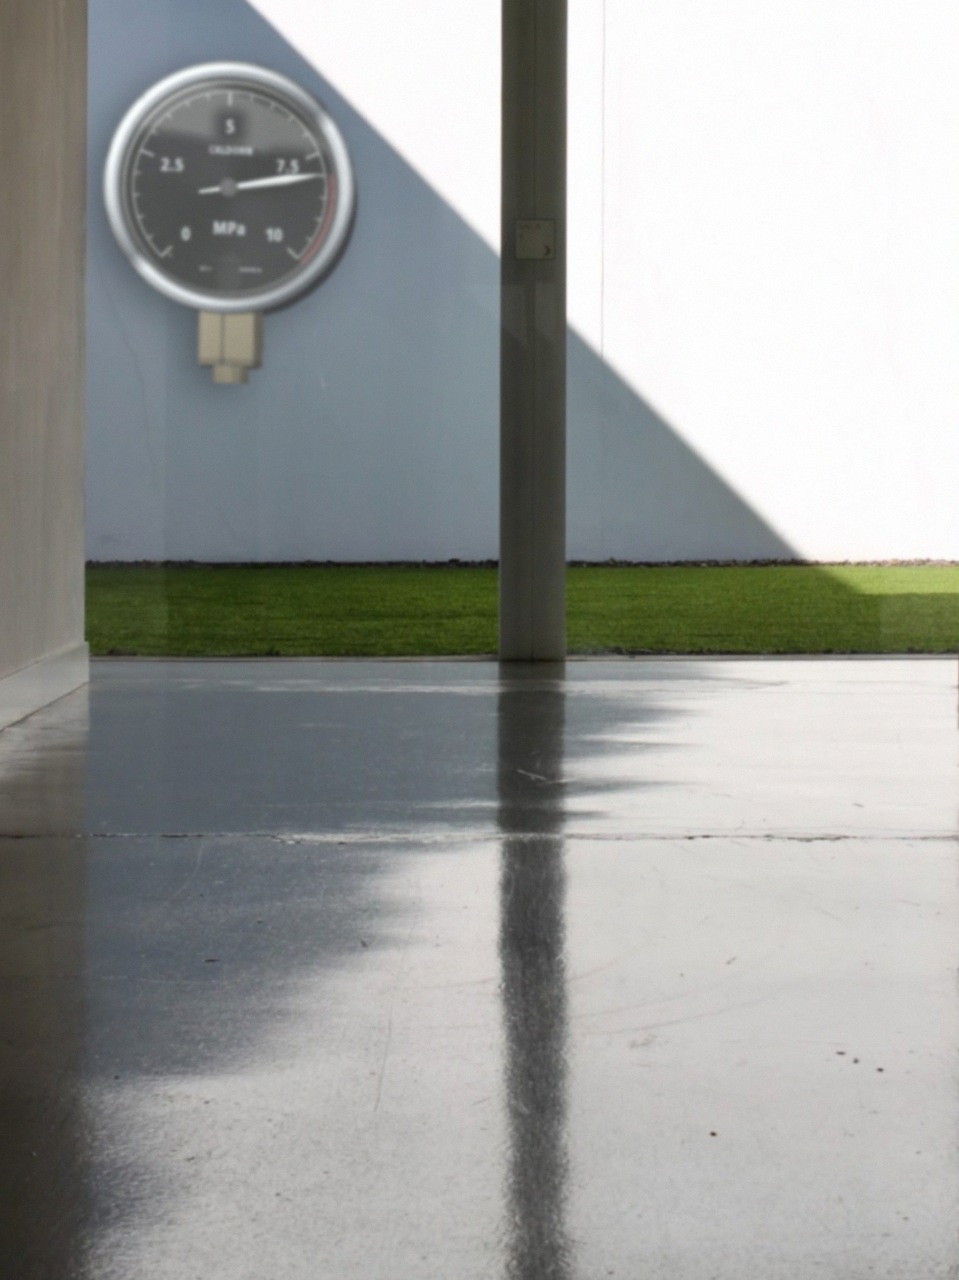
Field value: 8 MPa
